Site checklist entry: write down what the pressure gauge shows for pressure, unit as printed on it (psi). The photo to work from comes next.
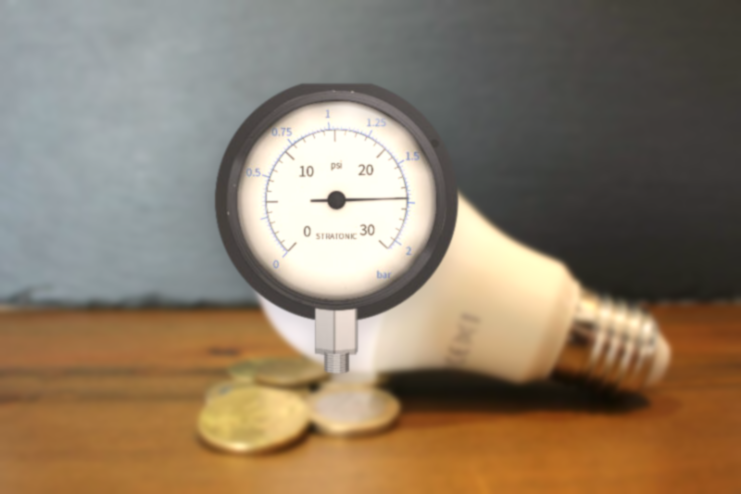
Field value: 25 psi
